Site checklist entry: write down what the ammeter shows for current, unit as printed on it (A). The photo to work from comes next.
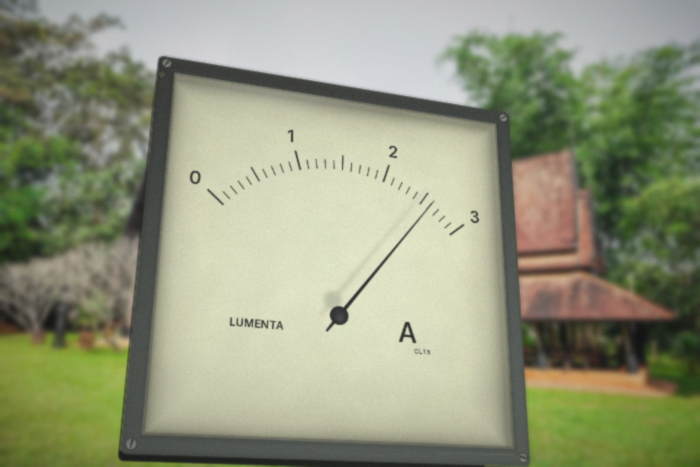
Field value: 2.6 A
